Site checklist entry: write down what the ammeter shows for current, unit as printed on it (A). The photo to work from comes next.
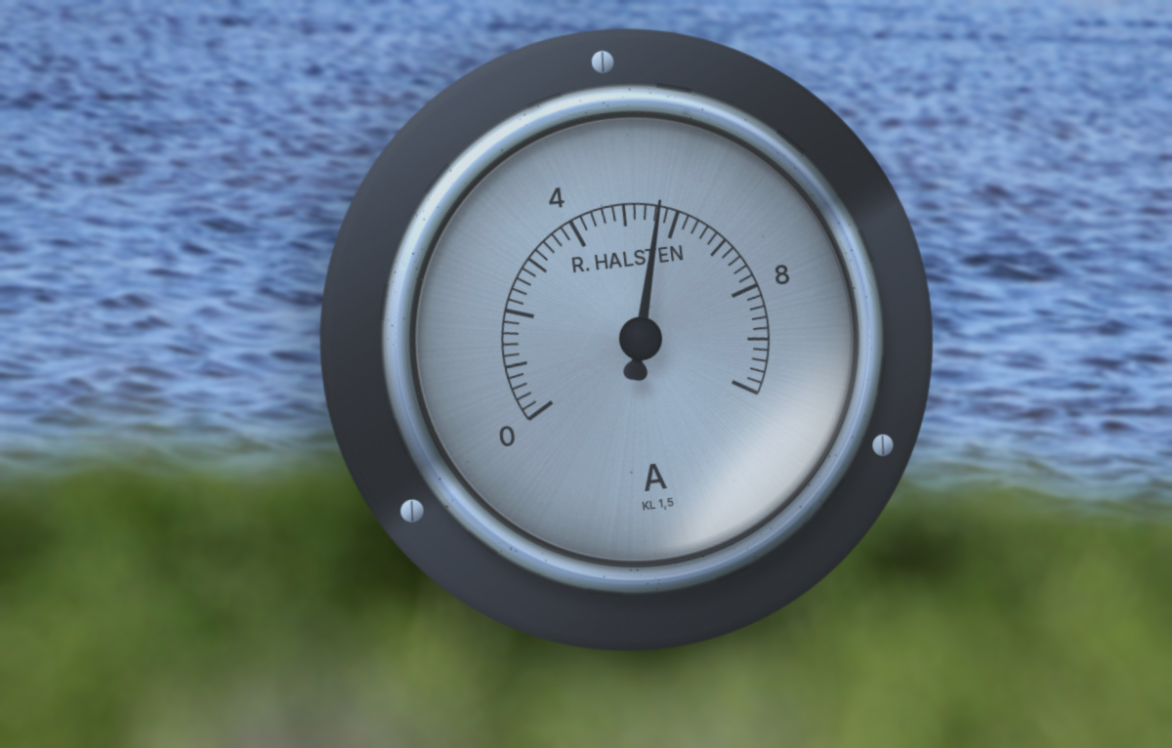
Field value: 5.6 A
